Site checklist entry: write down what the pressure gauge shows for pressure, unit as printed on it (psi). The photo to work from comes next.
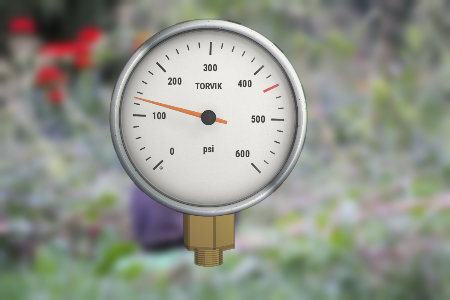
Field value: 130 psi
